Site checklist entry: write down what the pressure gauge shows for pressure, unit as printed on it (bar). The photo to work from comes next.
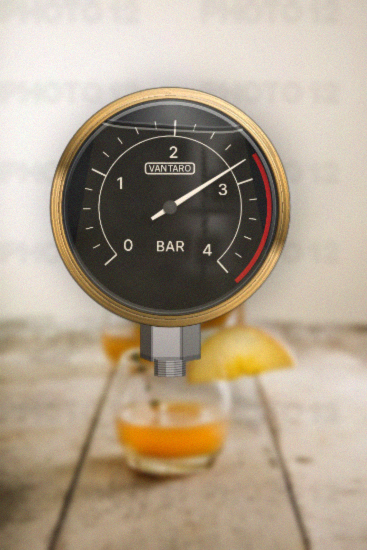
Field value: 2.8 bar
